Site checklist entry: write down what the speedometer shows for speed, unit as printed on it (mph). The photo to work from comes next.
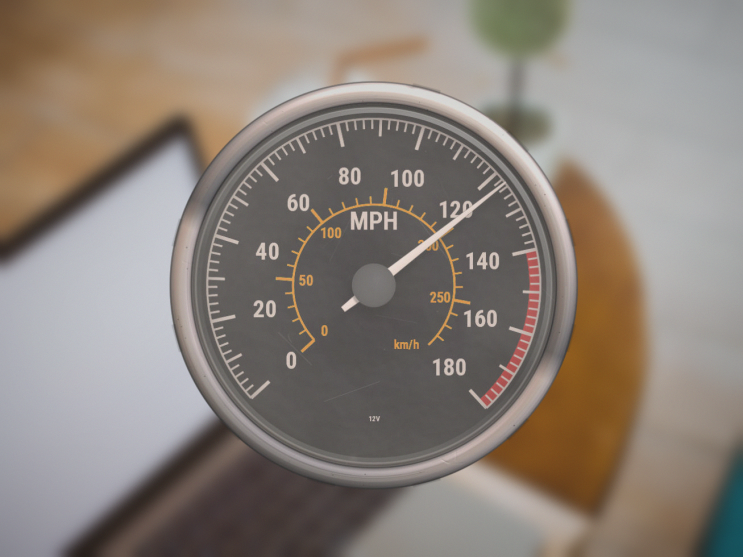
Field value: 123 mph
